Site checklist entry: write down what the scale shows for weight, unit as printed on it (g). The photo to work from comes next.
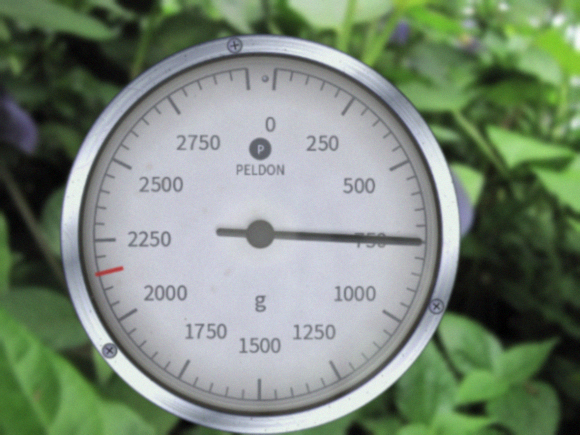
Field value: 750 g
